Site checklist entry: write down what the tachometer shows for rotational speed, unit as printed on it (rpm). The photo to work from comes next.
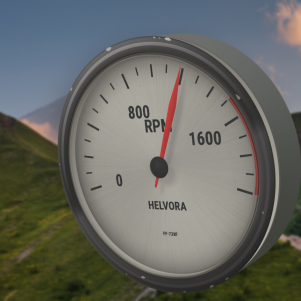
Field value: 1200 rpm
